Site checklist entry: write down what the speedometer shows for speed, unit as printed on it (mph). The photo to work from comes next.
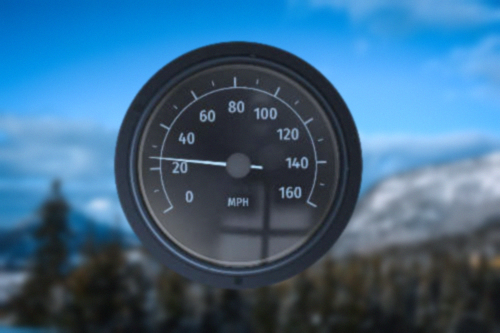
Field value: 25 mph
